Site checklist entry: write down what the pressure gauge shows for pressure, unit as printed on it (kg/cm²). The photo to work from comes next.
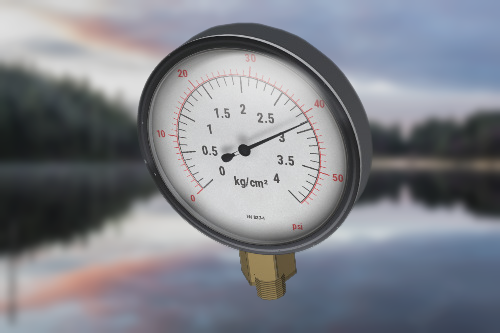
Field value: 2.9 kg/cm²
